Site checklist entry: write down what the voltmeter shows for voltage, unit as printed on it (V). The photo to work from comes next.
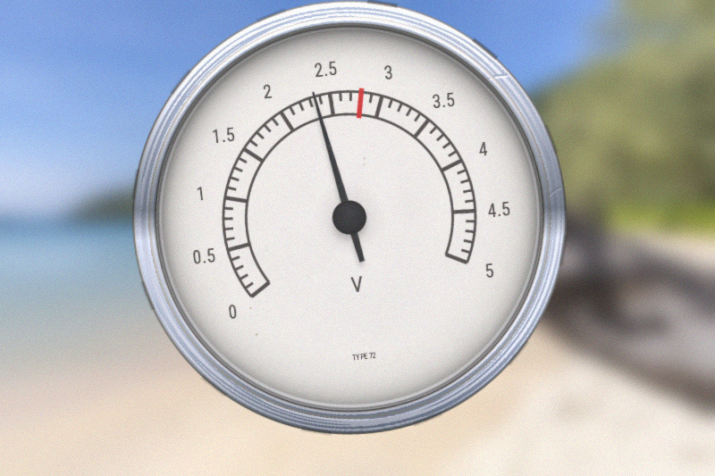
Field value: 2.35 V
